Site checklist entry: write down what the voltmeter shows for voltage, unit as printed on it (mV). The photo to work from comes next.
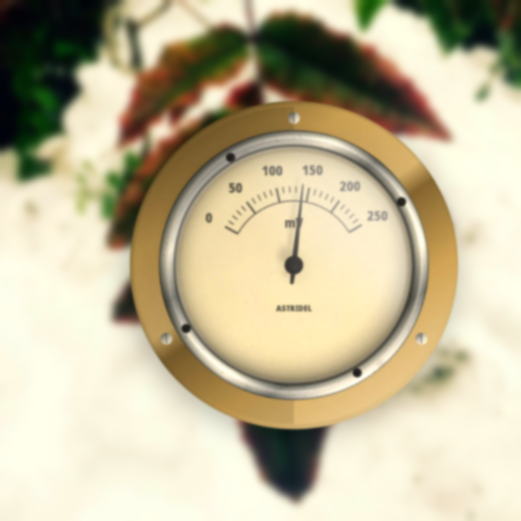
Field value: 140 mV
